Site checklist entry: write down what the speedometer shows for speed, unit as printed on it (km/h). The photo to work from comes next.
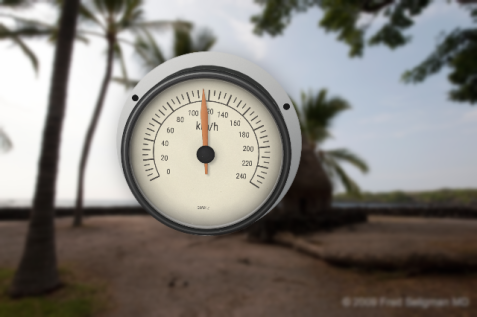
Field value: 115 km/h
